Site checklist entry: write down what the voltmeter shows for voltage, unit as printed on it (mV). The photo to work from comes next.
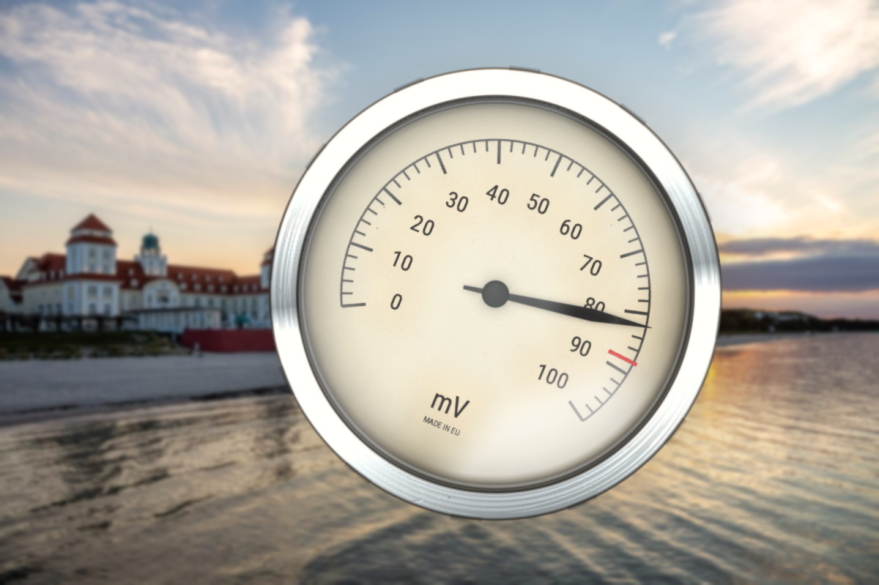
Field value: 82 mV
